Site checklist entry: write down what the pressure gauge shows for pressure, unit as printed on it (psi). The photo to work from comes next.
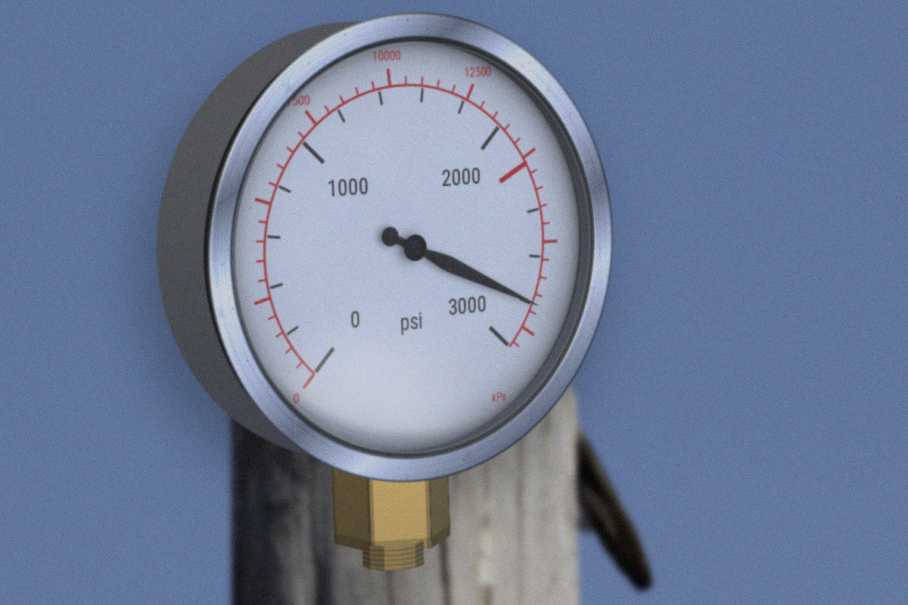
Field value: 2800 psi
